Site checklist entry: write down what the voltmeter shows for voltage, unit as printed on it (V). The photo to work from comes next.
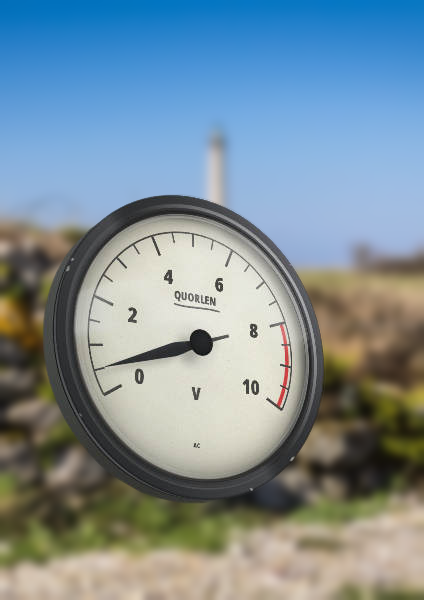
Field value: 0.5 V
